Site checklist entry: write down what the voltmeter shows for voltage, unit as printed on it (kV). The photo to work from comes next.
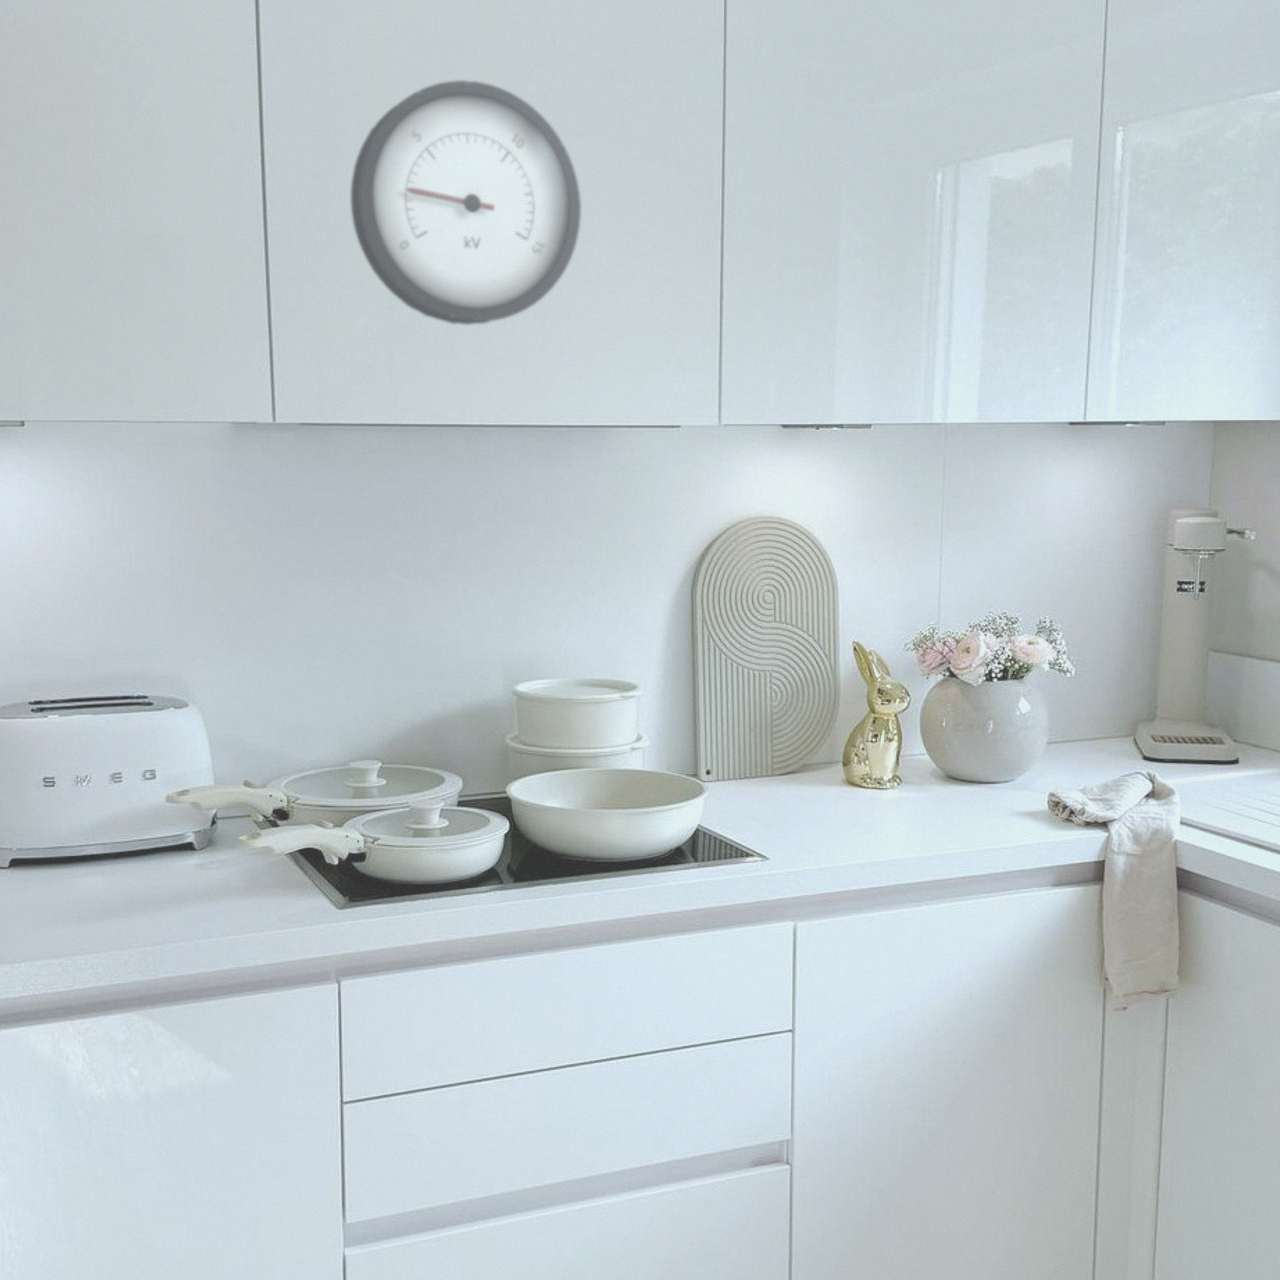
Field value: 2.5 kV
